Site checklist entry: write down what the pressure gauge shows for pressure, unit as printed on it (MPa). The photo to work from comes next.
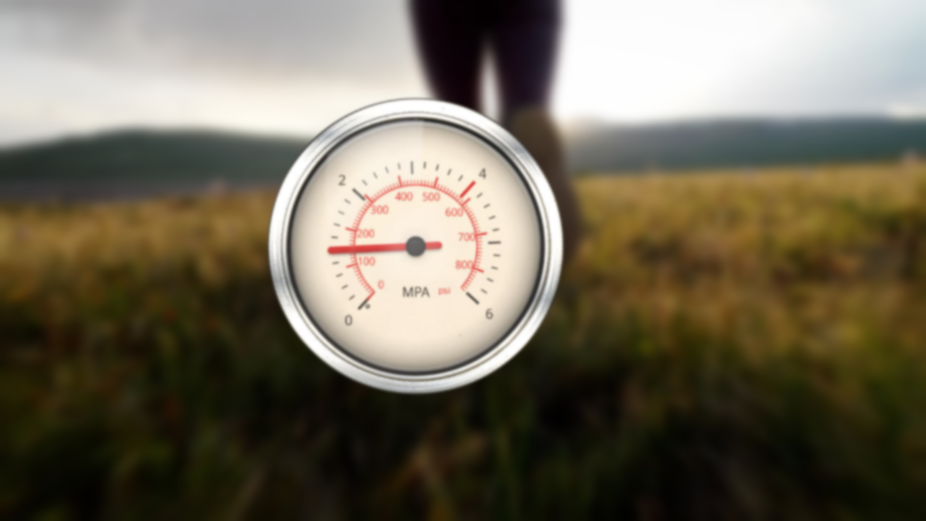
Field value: 1 MPa
